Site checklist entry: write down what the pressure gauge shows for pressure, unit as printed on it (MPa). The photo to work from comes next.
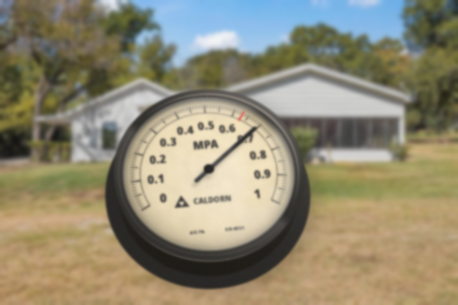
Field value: 0.7 MPa
